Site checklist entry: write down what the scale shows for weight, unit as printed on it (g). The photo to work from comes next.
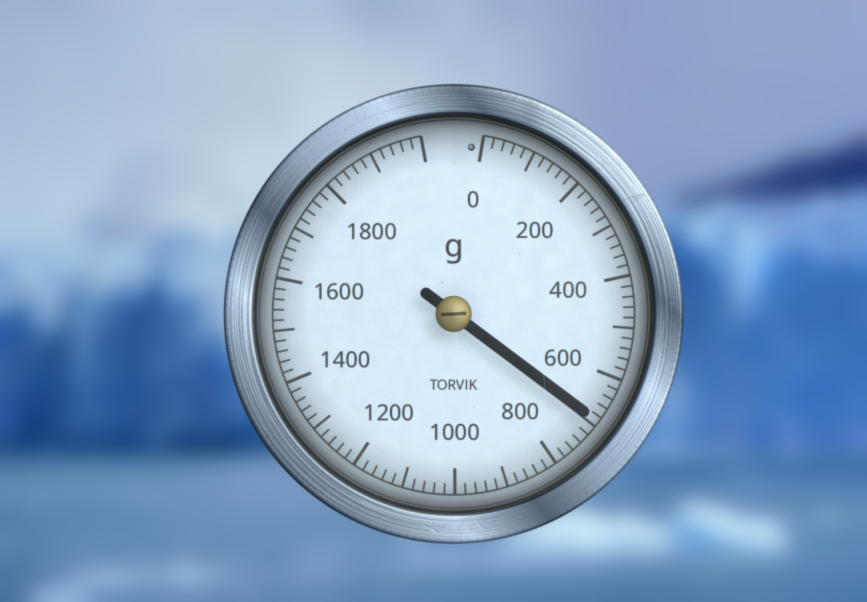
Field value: 690 g
